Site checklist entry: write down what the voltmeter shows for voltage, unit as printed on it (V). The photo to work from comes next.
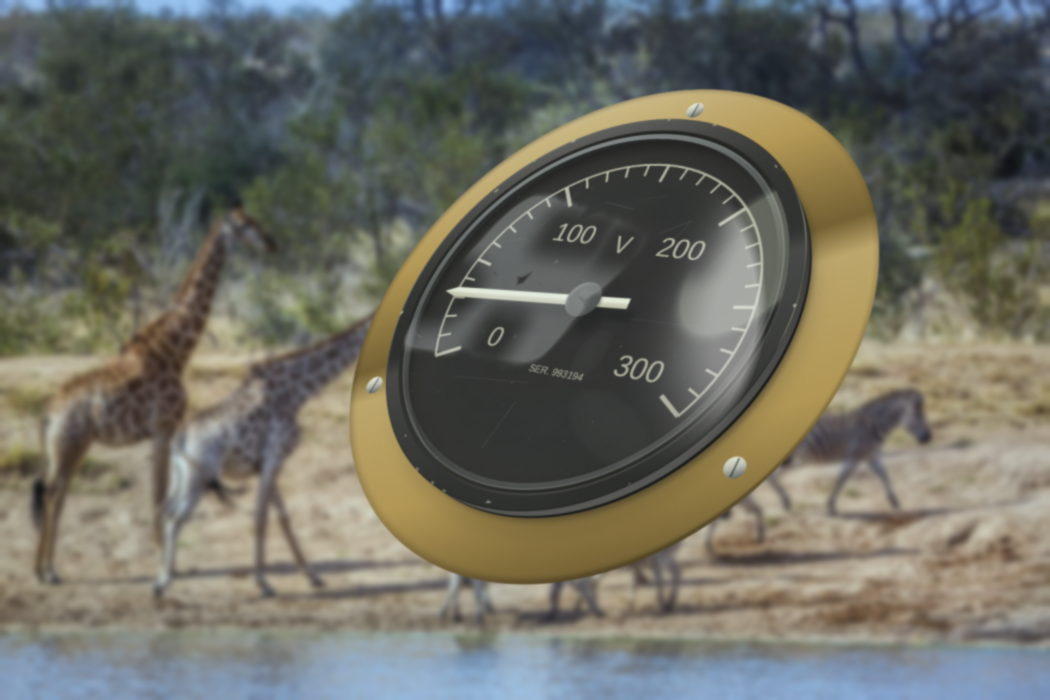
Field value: 30 V
